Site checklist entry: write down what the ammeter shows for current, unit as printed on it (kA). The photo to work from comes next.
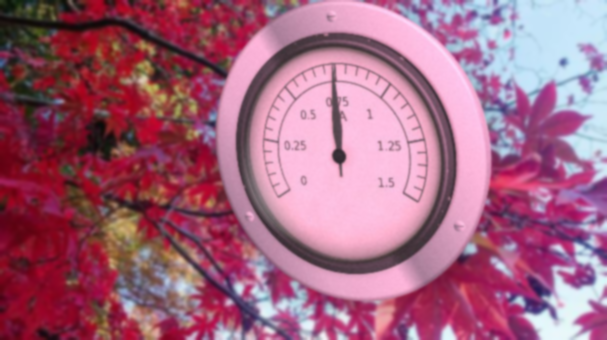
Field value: 0.75 kA
